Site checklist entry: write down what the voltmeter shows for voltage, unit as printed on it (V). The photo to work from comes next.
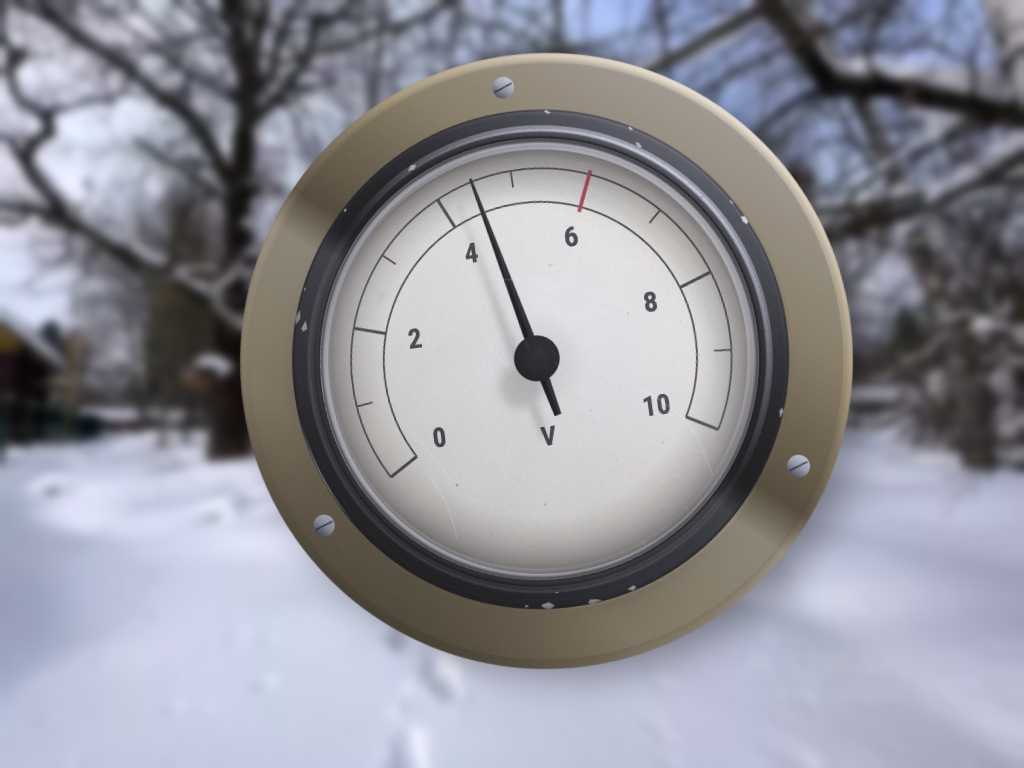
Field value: 4.5 V
